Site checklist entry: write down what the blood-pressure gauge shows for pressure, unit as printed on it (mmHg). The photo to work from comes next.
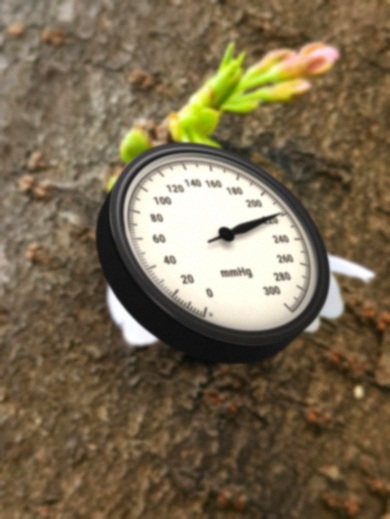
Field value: 220 mmHg
